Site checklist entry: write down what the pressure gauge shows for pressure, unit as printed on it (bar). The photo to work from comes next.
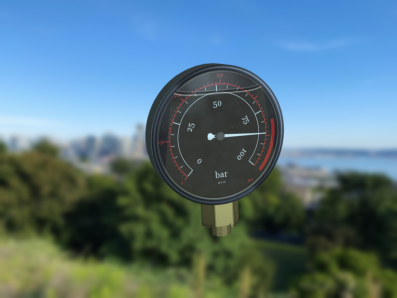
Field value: 85 bar
